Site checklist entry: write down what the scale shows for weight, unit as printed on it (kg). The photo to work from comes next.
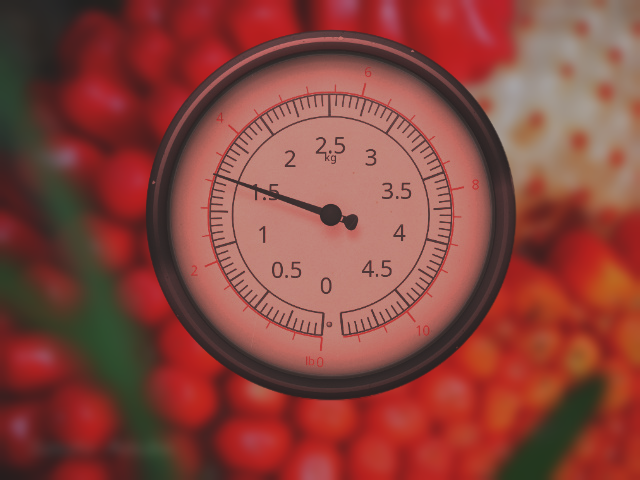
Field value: 1.5 kg
